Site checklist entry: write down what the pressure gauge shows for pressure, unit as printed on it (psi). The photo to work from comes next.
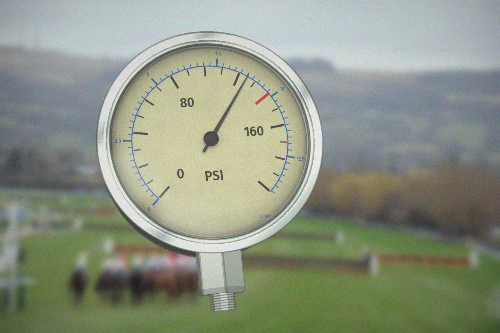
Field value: 125 psi
